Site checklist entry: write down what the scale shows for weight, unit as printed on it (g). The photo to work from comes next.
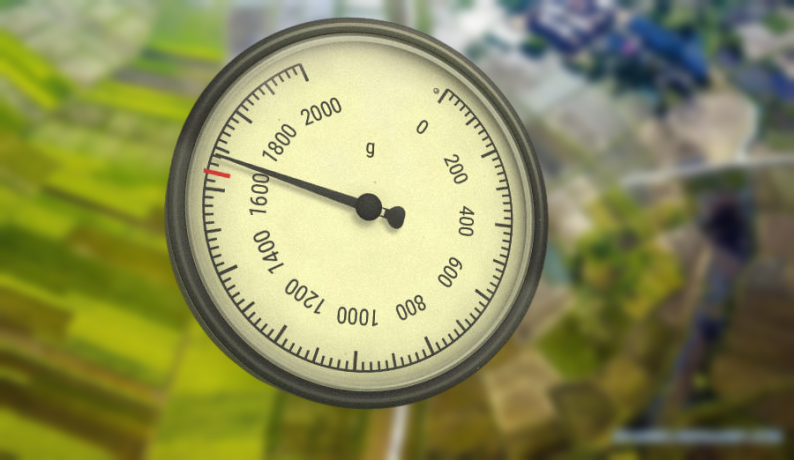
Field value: 1680 g
